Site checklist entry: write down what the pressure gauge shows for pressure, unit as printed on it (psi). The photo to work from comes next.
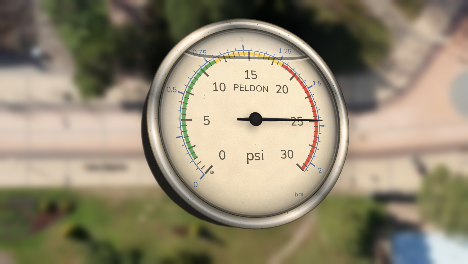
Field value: 25 psi
